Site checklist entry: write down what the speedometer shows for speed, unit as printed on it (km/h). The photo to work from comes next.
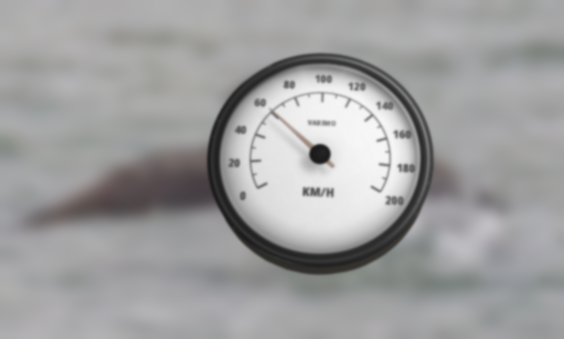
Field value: 60 km/h
